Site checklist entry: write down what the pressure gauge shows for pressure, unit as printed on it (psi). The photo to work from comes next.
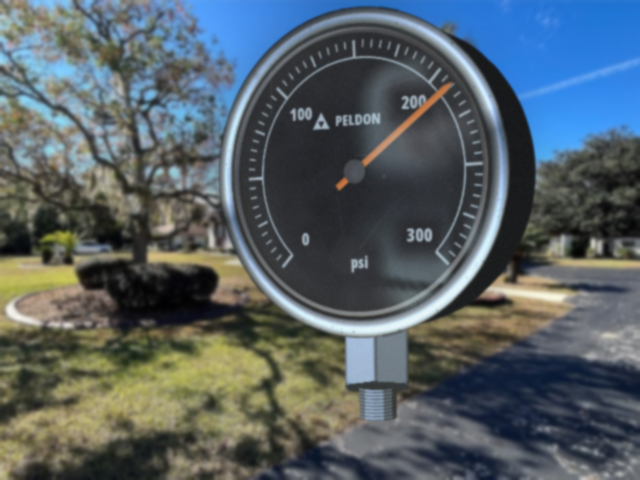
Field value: 210 psi
